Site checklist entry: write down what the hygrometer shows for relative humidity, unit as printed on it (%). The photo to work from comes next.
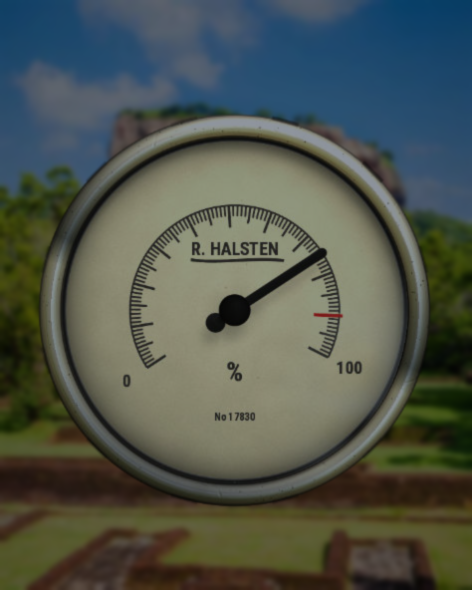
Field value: 75 %
